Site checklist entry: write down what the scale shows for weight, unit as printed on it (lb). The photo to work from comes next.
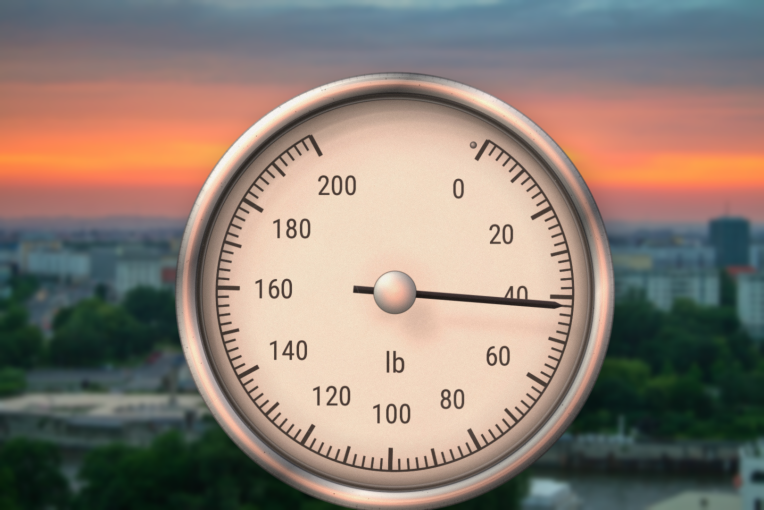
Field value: 42 lb
